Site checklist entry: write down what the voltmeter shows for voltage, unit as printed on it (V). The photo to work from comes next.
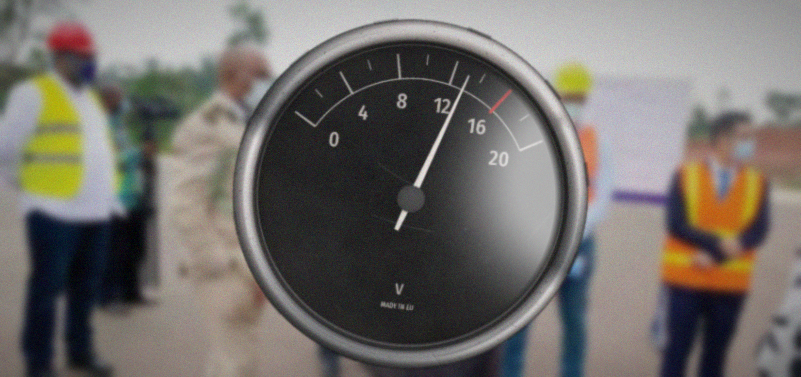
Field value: 13 V
